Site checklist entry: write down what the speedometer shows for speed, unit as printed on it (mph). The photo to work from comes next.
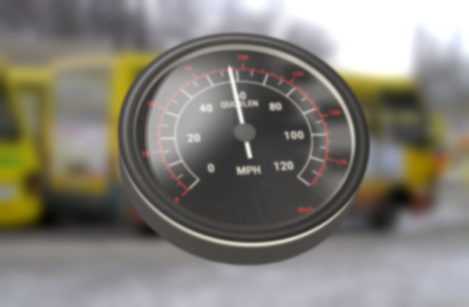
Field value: 57.5 mph
